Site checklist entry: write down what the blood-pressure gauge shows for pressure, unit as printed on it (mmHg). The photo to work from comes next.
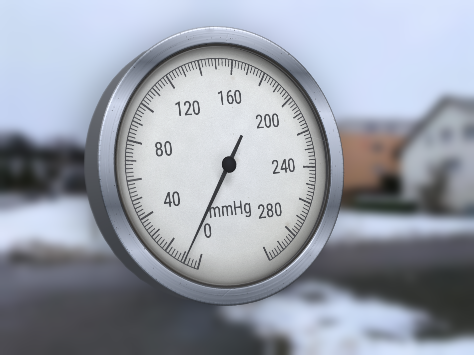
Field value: 10 mmHg
